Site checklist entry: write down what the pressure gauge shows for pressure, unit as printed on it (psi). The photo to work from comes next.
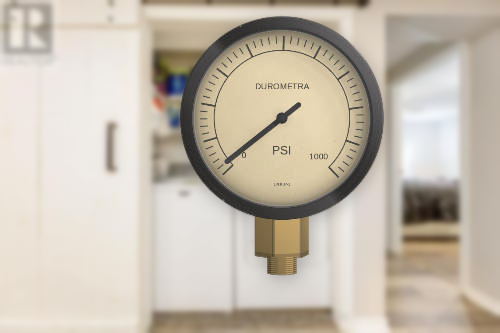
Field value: 20 psi
